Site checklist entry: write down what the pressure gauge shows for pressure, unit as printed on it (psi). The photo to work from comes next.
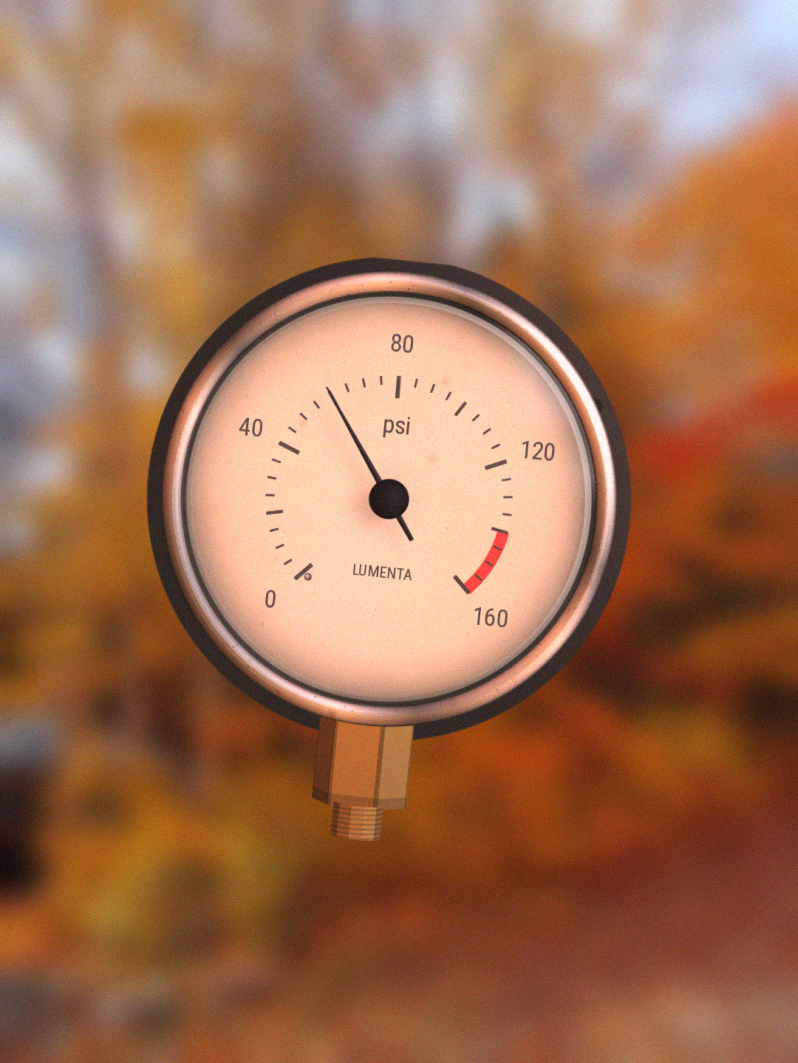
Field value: 60 psi
